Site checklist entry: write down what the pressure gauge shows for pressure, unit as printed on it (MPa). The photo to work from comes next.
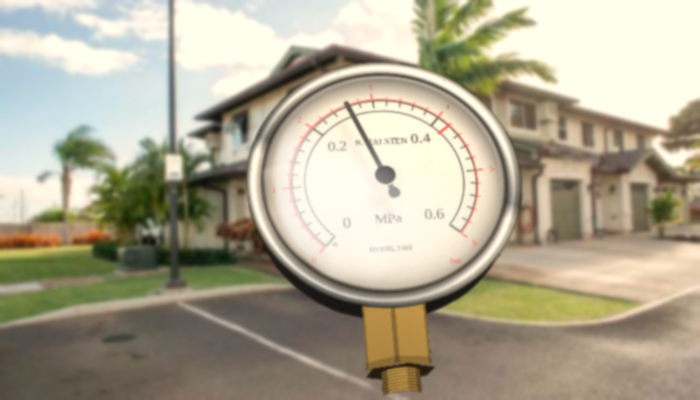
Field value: 0.26 MPa
